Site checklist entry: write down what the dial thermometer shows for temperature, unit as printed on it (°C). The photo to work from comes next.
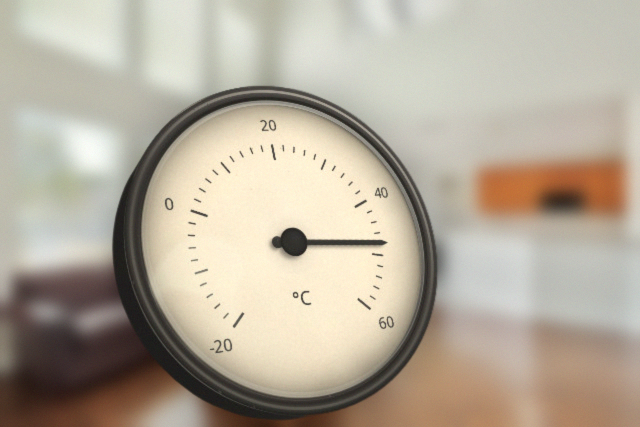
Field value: 48 °C
